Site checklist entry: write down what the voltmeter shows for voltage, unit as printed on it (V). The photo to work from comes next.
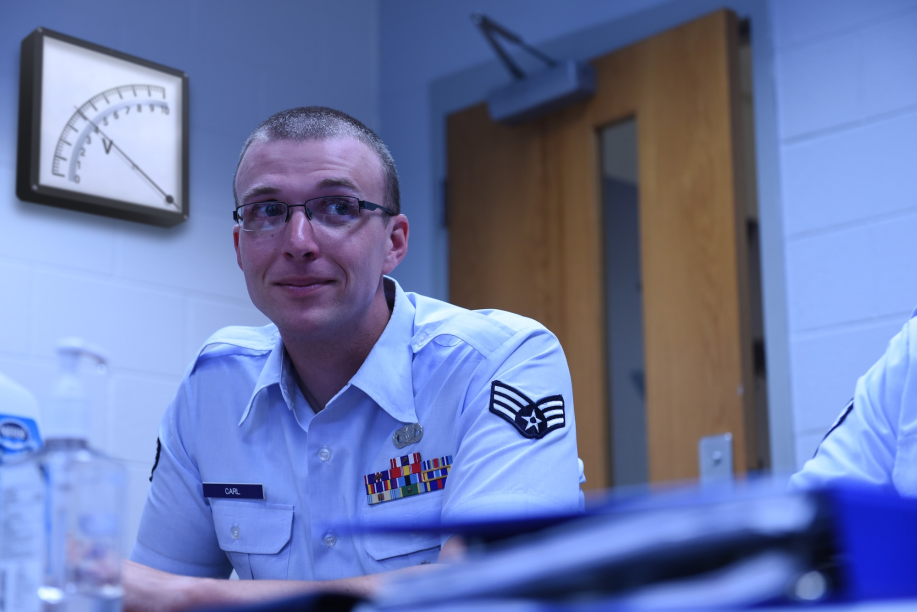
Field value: 4 V
